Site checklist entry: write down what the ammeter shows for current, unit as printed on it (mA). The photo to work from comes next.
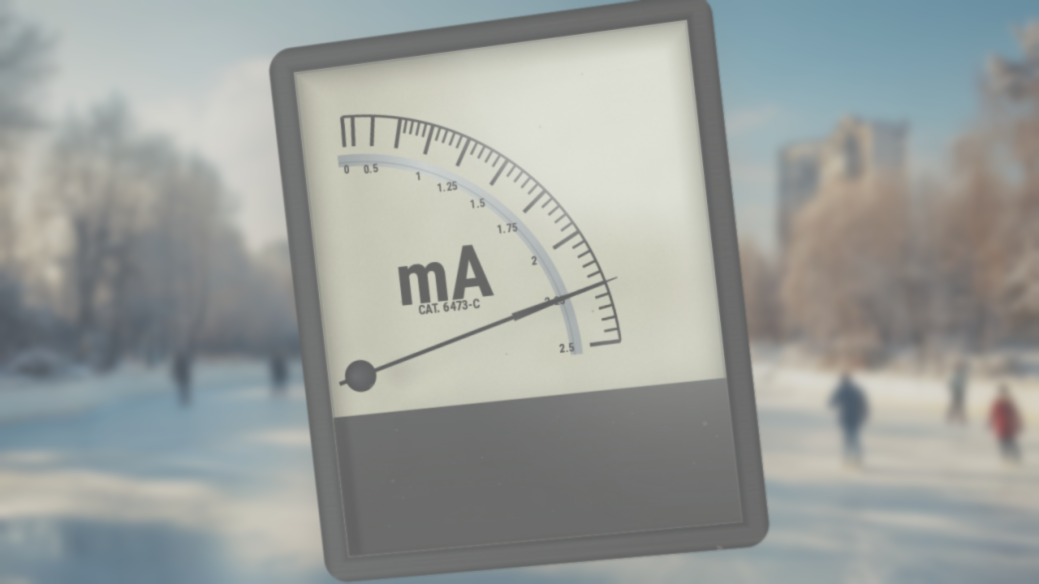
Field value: 2.25 mA
